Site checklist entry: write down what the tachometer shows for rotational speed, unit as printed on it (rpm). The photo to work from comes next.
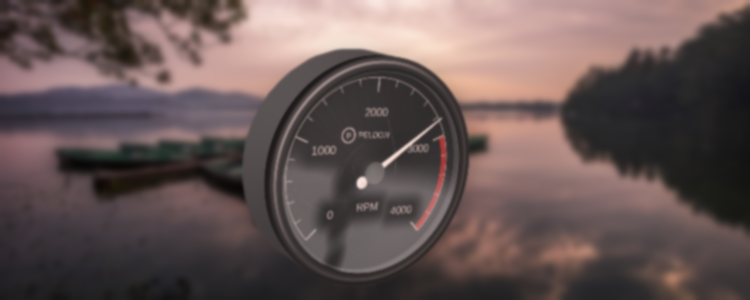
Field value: 2800 rpm
